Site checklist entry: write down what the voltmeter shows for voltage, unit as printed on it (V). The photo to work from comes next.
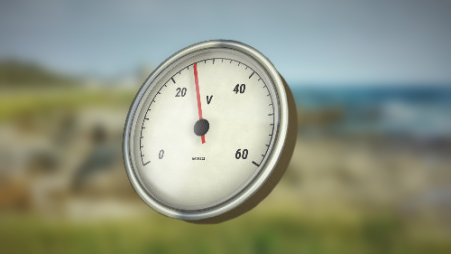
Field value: 26 V
